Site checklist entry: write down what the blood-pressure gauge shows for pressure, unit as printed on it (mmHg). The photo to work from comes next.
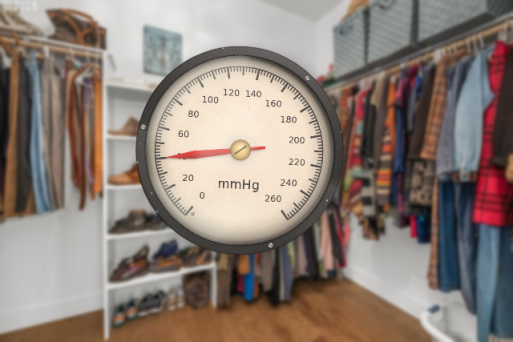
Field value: 40 mmHg
